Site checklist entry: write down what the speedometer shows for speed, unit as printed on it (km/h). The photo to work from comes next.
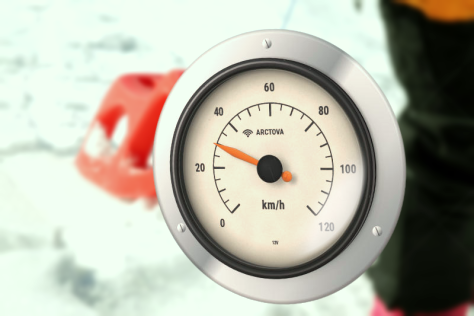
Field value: 30 km/h
